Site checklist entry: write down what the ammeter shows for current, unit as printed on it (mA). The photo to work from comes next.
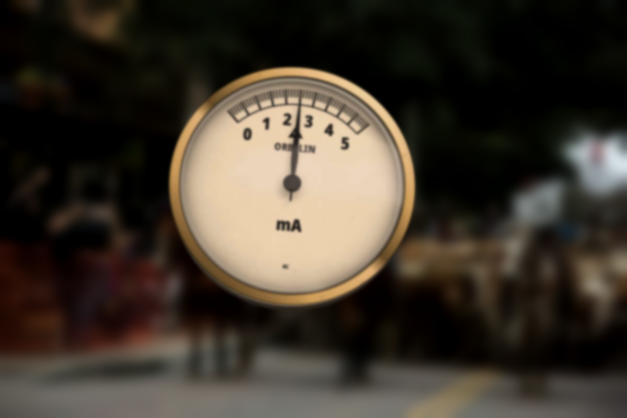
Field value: 2.5 mA
